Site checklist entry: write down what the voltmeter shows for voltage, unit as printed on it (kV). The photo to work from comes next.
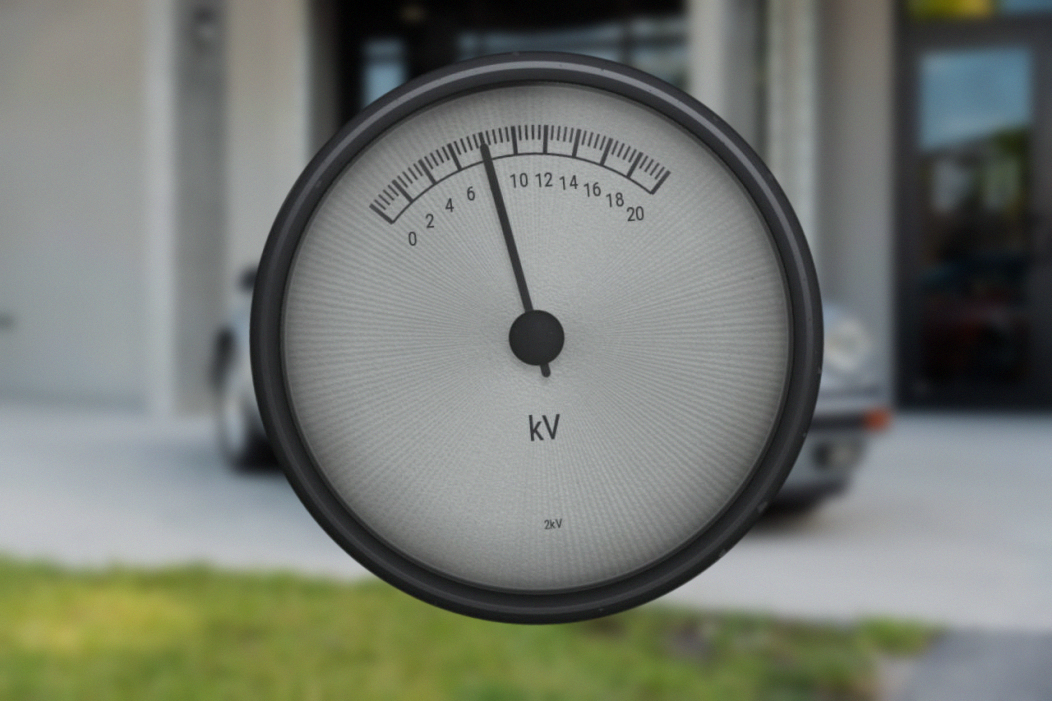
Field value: 8 kV
